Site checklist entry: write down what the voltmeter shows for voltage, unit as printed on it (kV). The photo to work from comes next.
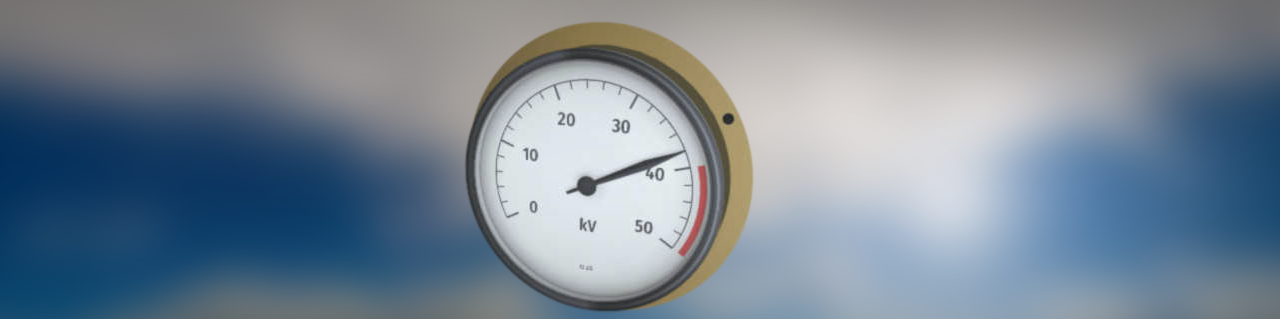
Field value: 38 kV
